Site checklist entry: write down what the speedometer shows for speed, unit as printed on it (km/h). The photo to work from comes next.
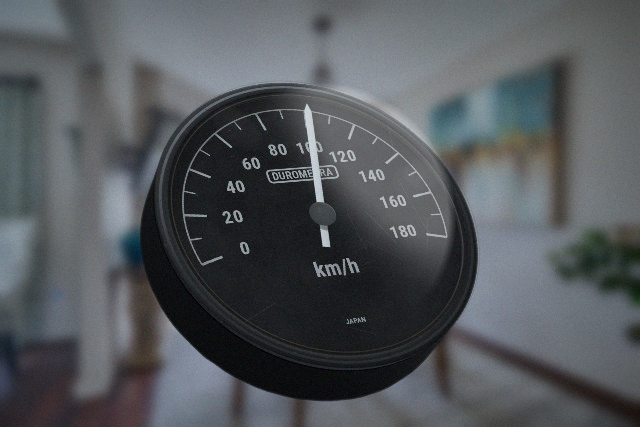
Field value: 100 km/h
